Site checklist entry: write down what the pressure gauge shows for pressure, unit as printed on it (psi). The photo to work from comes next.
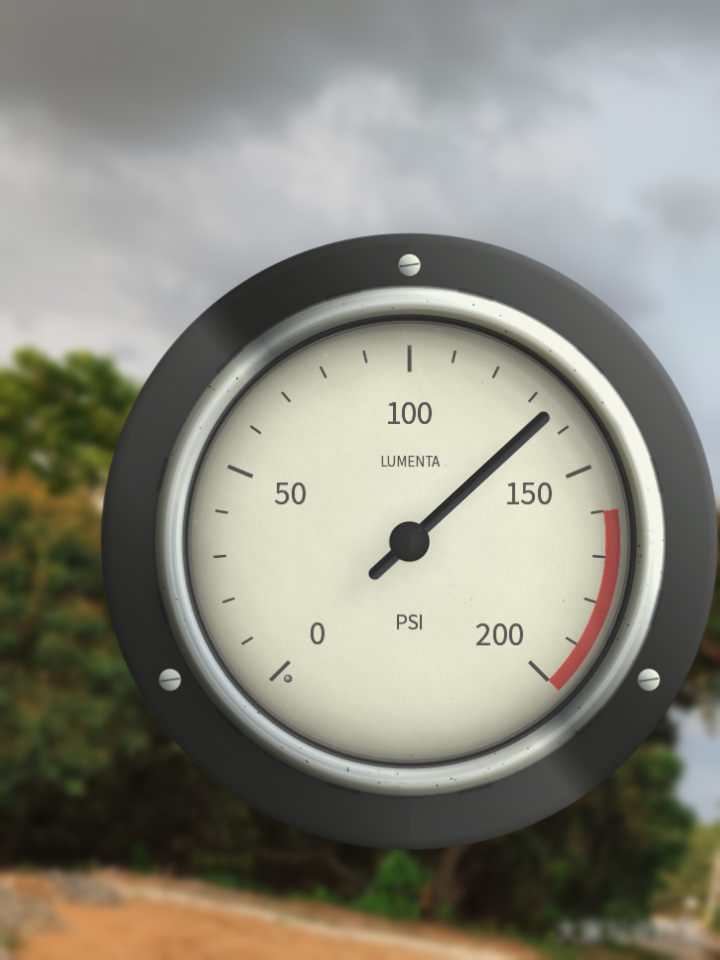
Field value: 135 psi
